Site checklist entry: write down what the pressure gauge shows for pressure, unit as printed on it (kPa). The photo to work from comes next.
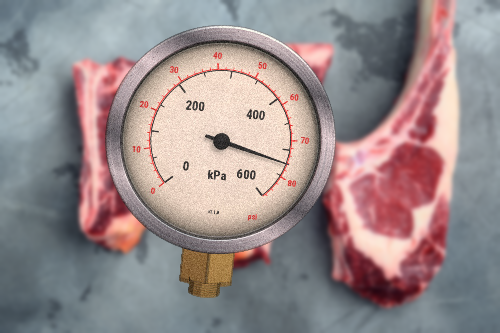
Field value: 525 kPa
